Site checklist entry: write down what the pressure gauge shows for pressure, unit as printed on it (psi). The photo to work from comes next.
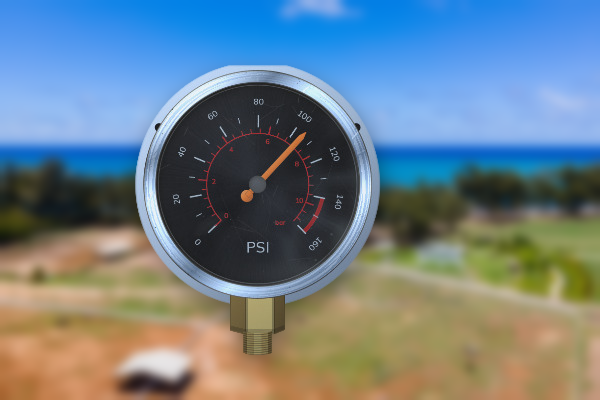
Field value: 105 psi
